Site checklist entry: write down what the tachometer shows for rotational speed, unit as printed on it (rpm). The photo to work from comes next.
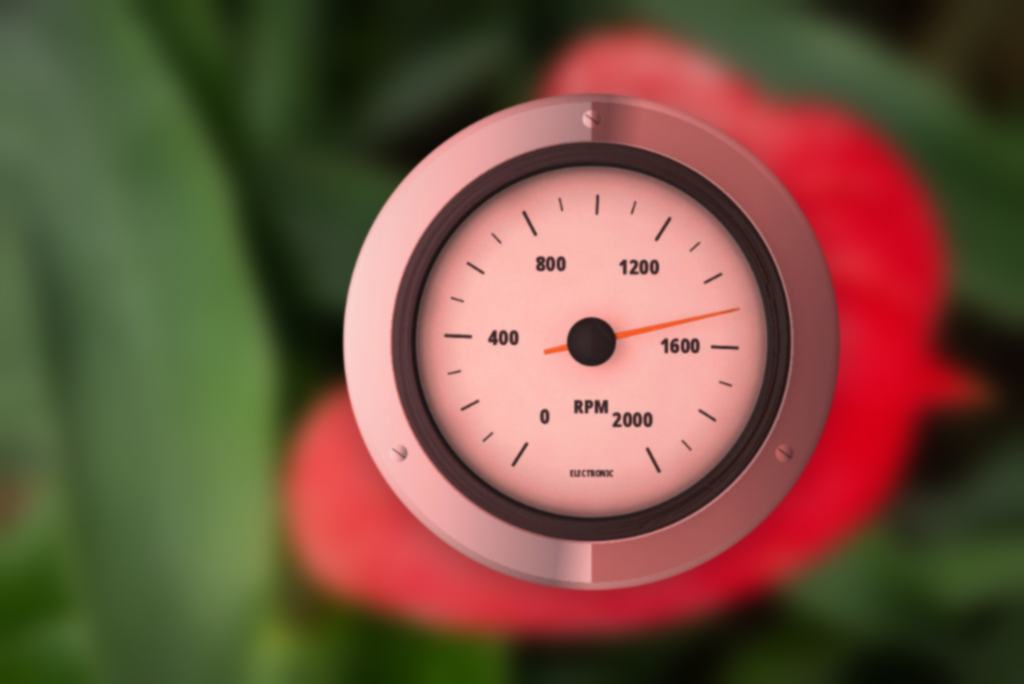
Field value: 1500 rpm
